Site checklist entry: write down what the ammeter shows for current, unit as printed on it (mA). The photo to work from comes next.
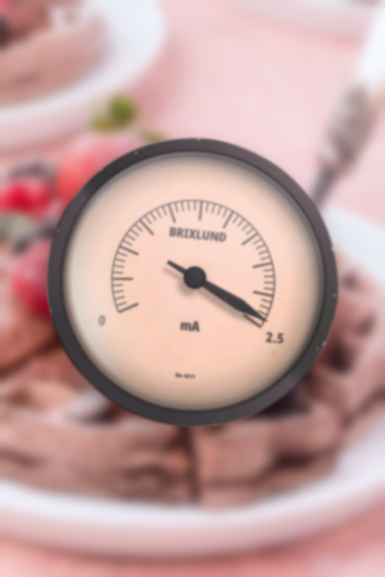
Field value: 2.45 mA
